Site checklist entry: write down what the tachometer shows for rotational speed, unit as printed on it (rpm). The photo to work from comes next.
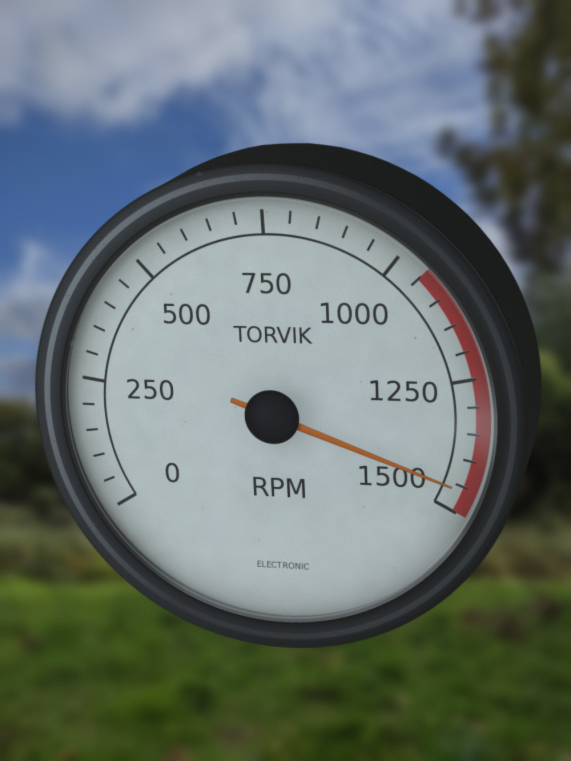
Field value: 1450 rpm
